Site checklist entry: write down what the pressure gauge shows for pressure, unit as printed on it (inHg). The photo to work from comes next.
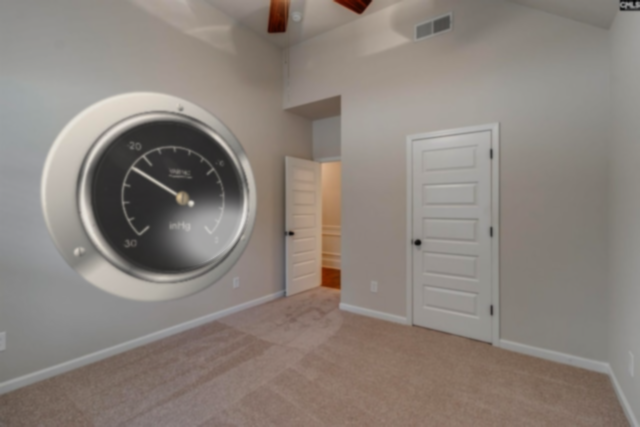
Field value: -22 inHg
